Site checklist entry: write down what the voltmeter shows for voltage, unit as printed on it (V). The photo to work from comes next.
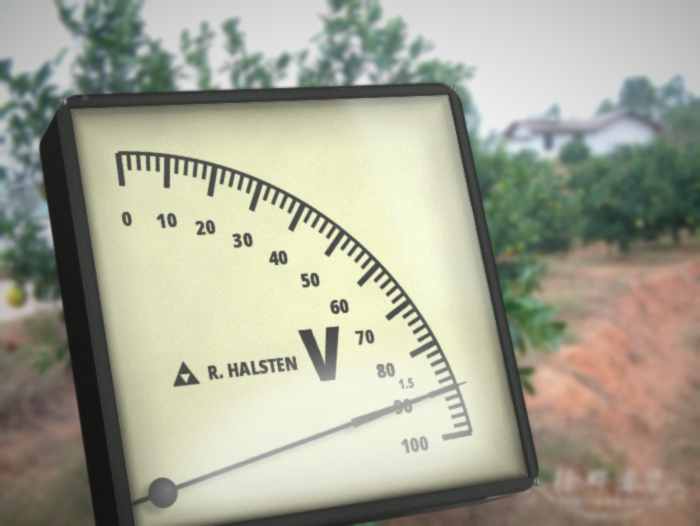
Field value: 90 V
